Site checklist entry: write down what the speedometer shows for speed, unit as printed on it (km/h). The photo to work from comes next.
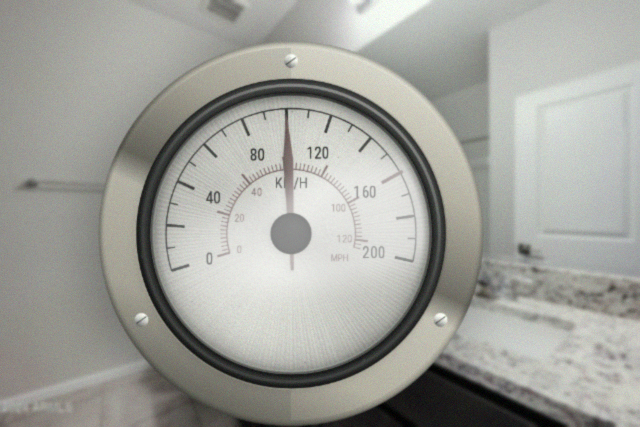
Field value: 100 km/h
